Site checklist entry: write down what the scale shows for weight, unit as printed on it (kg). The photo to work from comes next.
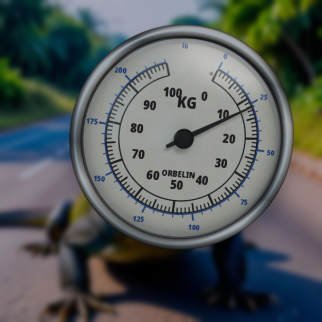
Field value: 12 kg
